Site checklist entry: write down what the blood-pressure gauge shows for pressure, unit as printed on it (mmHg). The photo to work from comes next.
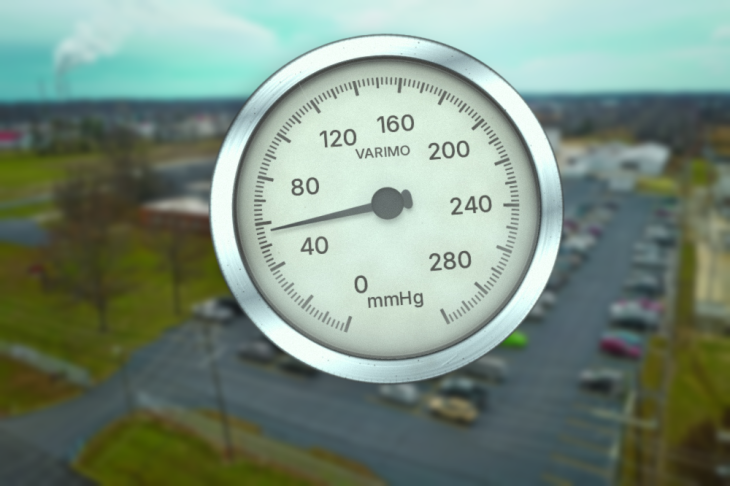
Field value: 56 mmHg
